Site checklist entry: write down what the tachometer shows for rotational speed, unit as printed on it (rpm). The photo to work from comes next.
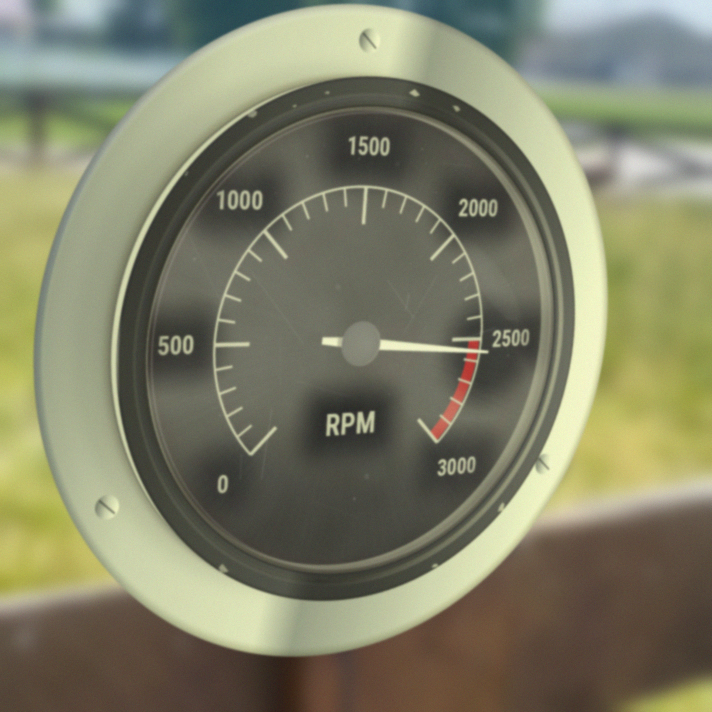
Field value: 2550 rpm
